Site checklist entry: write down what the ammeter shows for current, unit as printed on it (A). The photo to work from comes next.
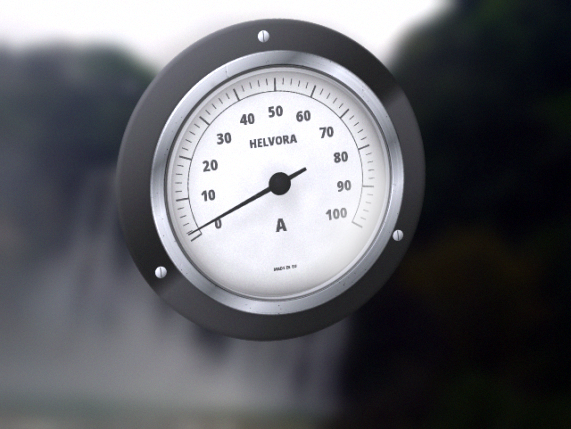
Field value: 2 A
